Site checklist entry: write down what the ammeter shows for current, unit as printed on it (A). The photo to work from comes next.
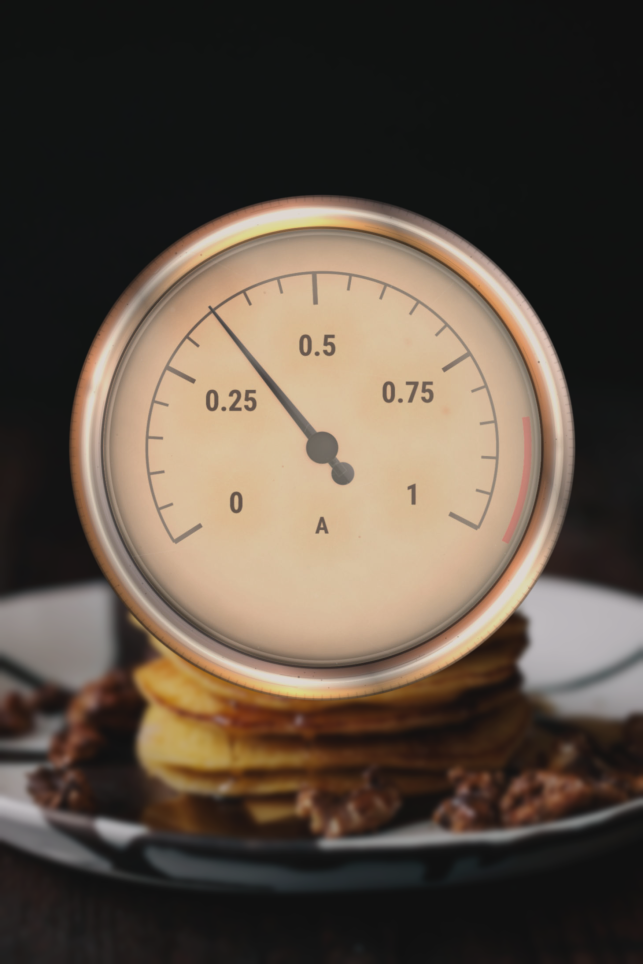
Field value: 0.35 A
